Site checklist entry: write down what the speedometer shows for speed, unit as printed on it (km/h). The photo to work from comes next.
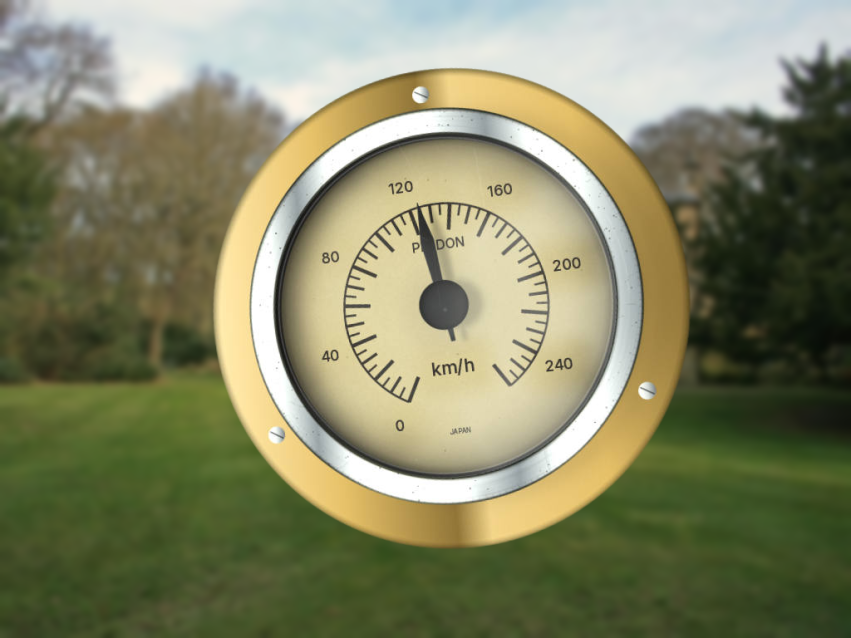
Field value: 125 km/h
